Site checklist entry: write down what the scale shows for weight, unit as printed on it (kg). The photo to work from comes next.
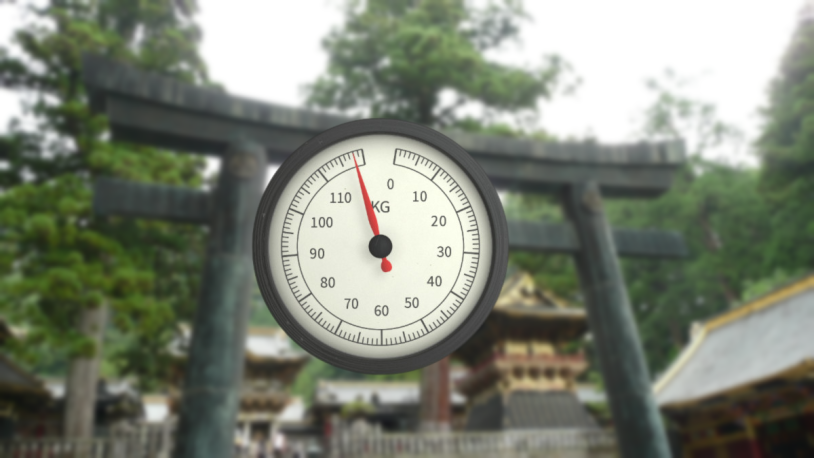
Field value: 118 kg
